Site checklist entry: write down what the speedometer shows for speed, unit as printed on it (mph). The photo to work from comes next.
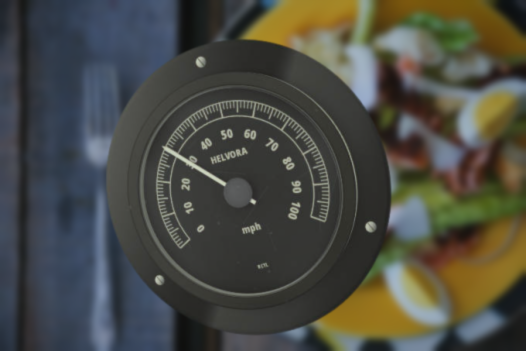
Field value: 30 mph
